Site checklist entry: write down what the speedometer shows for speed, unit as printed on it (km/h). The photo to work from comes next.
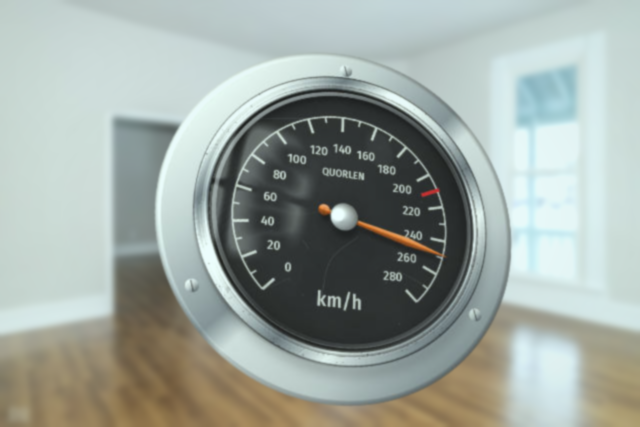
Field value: 250 km/h
